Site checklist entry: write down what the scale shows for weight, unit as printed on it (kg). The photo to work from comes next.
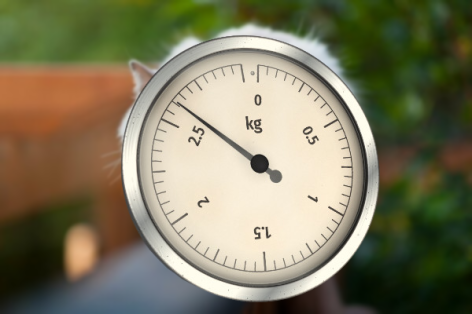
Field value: 2.6 kg
